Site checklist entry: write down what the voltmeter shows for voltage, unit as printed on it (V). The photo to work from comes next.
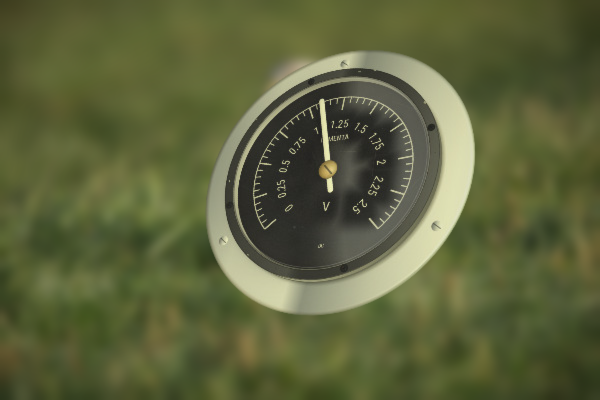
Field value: 1.1 V
